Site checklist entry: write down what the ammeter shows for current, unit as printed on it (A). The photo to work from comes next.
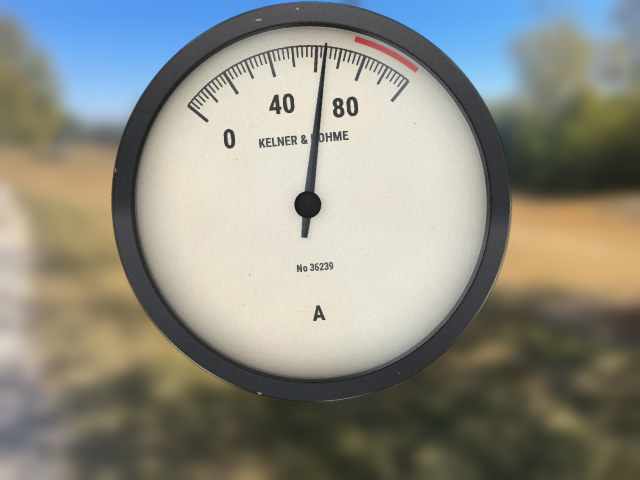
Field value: 64 A
